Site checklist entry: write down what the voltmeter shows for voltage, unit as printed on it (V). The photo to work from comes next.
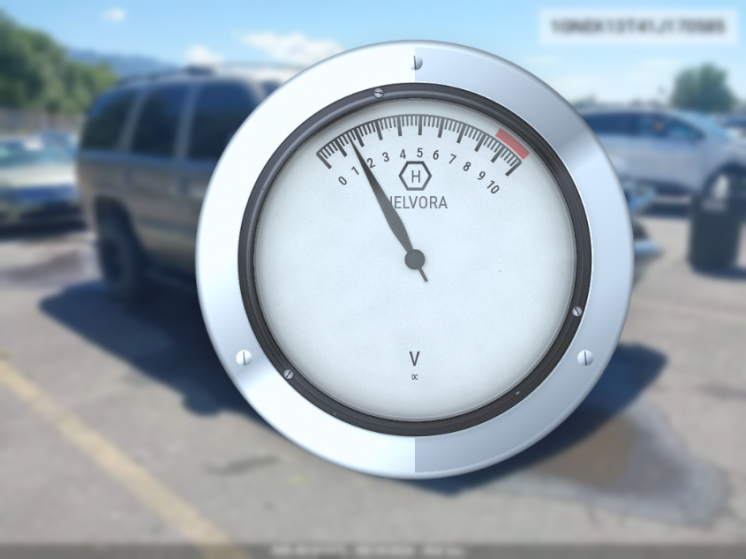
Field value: 1.6 V
